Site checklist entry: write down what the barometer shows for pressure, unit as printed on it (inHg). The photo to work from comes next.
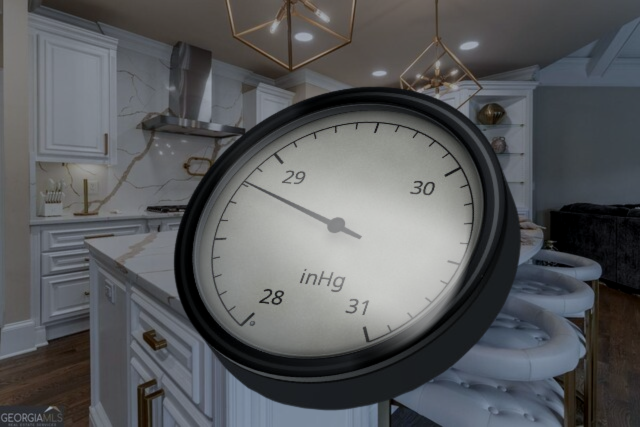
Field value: 28.8 inHg
